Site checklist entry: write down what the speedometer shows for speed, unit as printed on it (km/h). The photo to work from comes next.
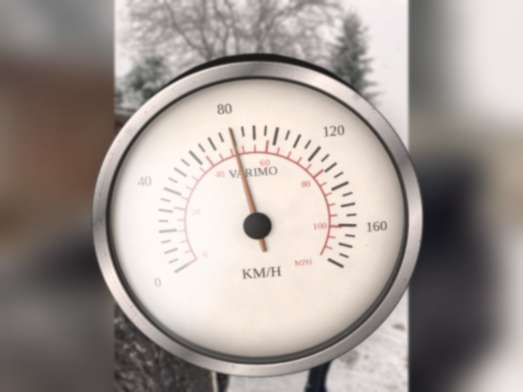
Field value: 80 km/h
